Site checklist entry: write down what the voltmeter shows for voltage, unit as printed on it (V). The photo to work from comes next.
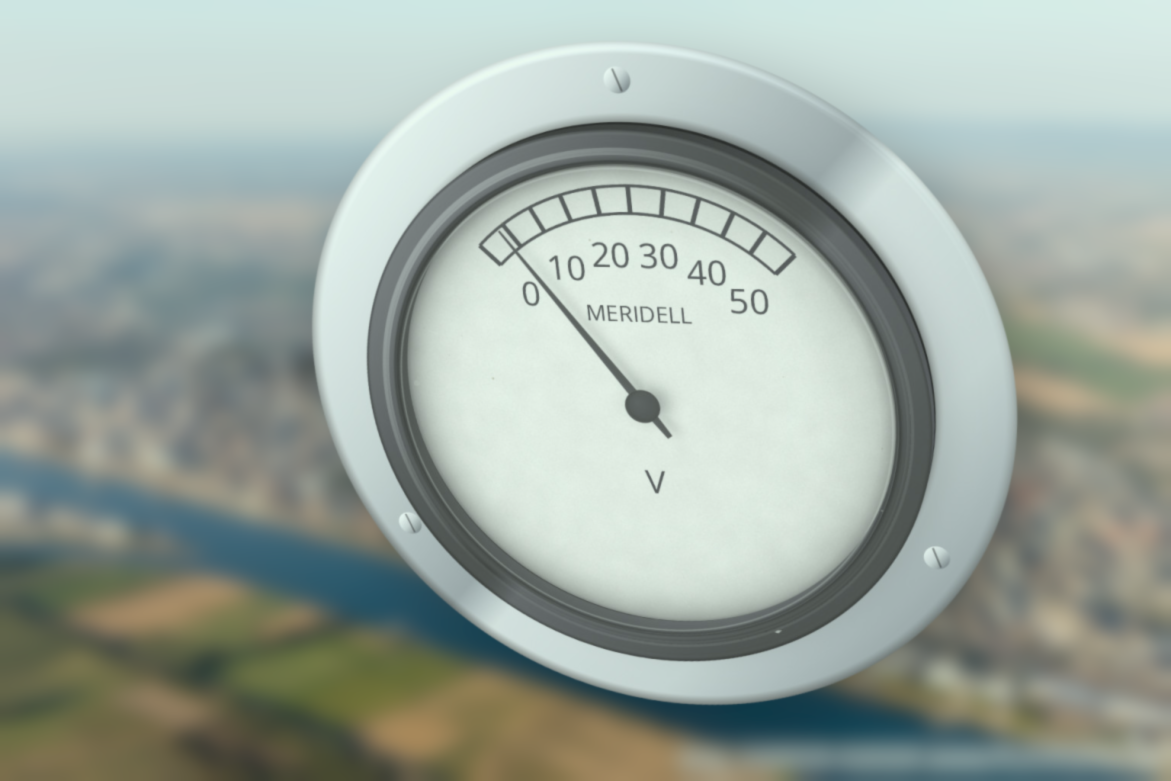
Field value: 5 V
